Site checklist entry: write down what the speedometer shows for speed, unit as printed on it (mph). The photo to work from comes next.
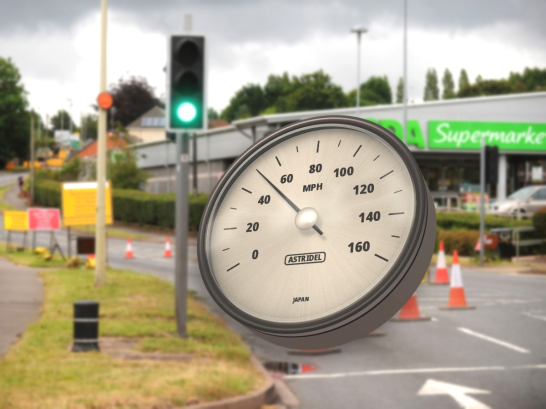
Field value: 50 mph
